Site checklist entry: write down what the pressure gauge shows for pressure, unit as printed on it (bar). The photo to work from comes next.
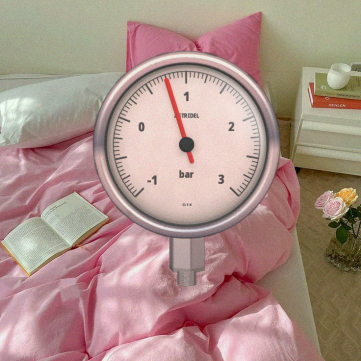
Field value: 0.75 bar
